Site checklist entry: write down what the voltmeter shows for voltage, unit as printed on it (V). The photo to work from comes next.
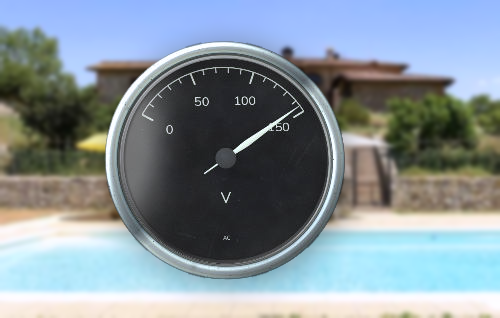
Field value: 145 V
